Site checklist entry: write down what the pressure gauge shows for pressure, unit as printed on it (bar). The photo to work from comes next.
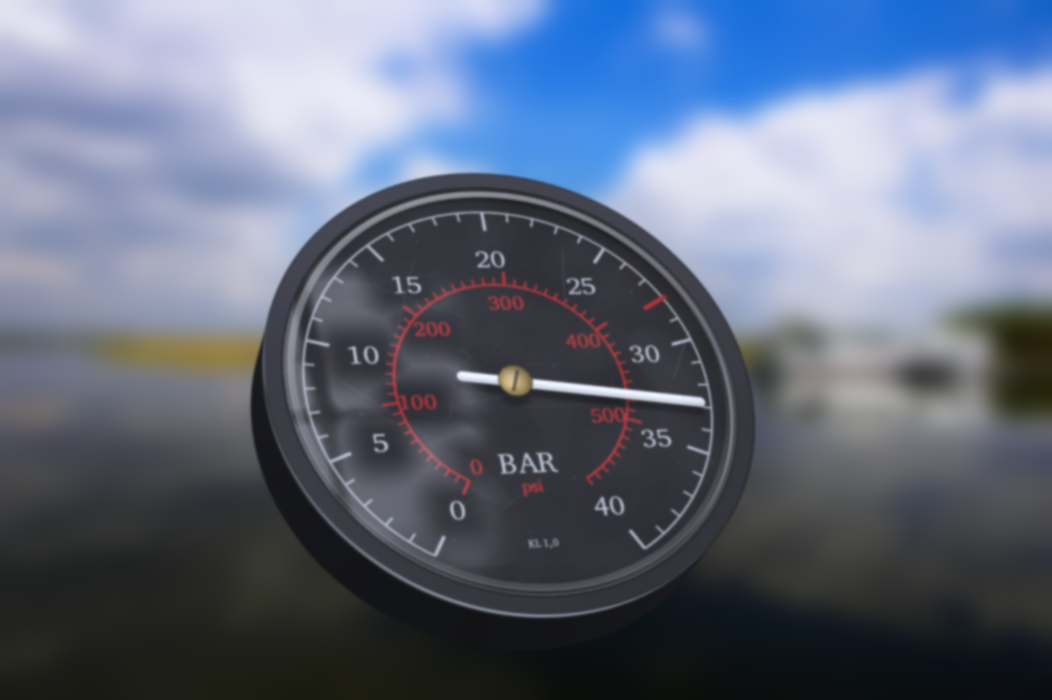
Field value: 33 bar
